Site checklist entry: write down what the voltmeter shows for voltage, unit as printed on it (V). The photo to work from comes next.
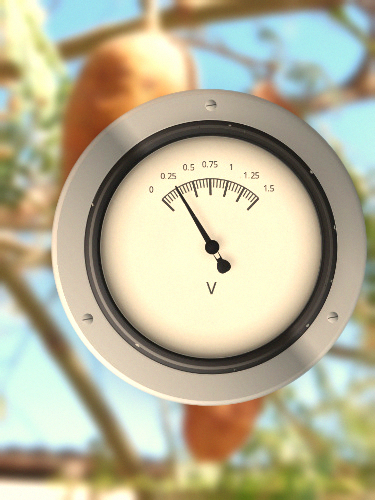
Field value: 0.25 V
